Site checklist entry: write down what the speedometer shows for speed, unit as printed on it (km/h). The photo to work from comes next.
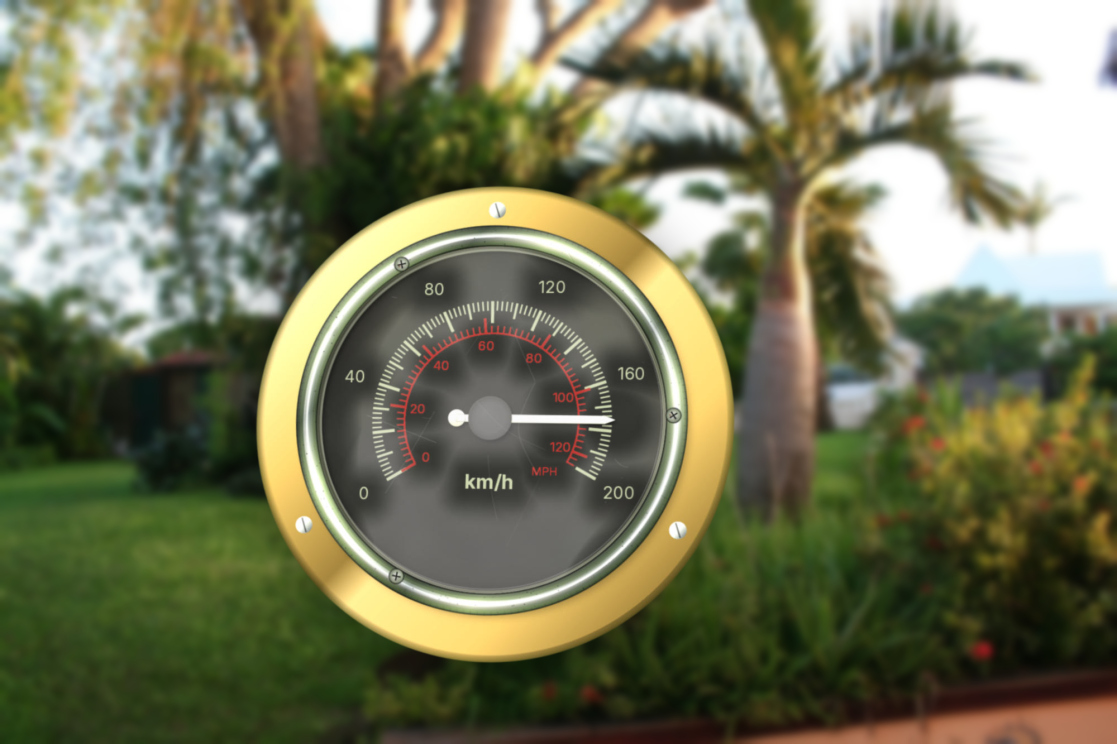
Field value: 176 km/h
